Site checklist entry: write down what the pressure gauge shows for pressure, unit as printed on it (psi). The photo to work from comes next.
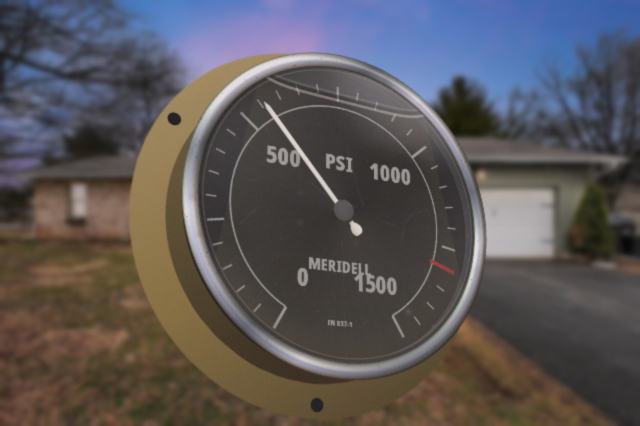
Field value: 550 psi
